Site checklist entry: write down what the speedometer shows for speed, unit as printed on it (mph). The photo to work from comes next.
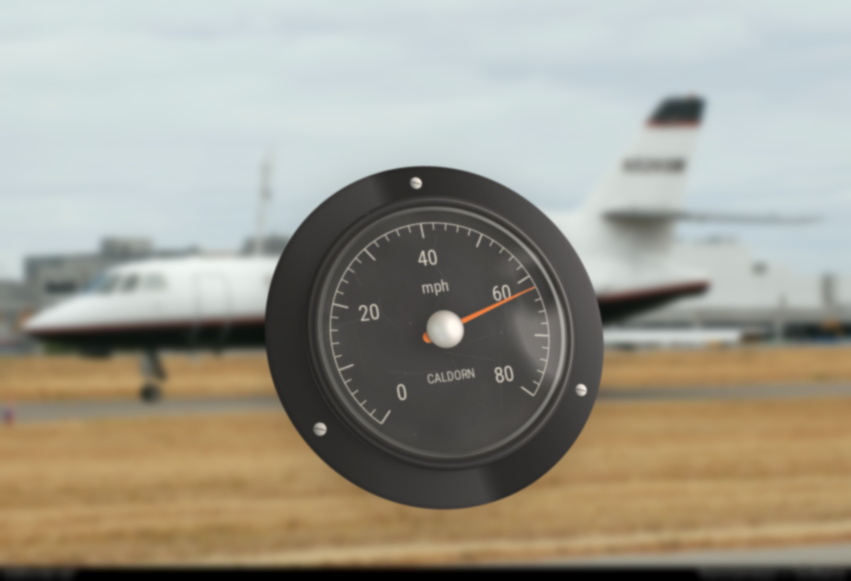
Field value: 62 mph
